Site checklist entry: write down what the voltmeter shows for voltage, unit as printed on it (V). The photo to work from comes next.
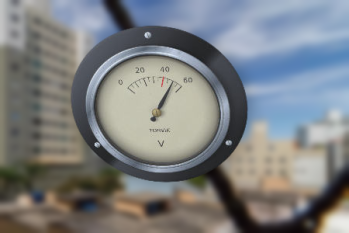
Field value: 50 V
